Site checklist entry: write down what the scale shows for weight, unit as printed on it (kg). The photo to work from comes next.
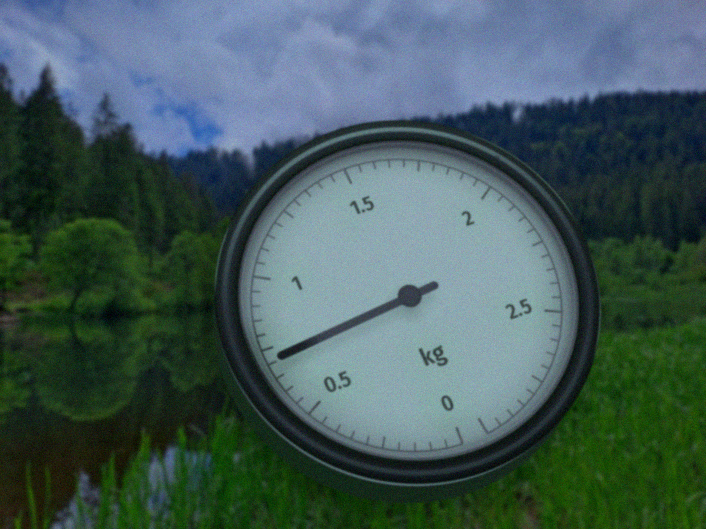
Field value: 0.7 kg
